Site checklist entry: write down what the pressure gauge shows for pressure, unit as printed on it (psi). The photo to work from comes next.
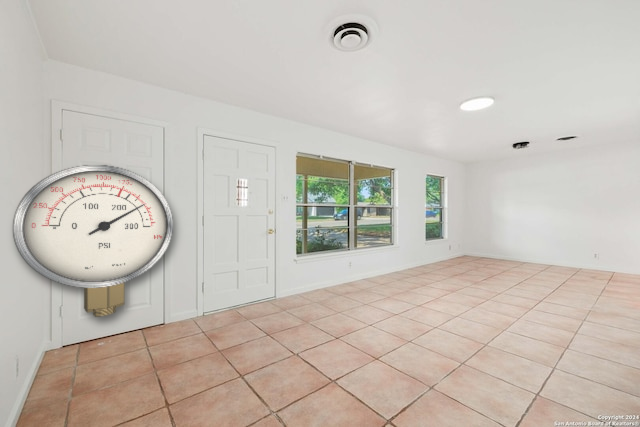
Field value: 240 psi
